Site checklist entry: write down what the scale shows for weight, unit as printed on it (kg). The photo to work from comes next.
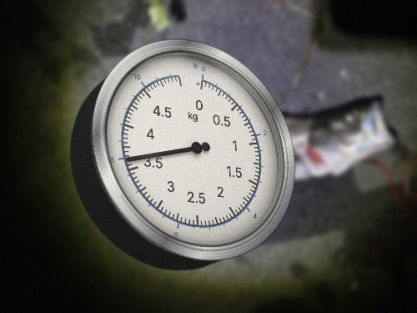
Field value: 3.6 kg
